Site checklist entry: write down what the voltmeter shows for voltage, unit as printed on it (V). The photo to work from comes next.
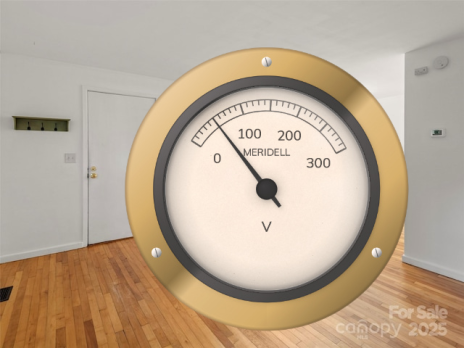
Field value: 50 V
